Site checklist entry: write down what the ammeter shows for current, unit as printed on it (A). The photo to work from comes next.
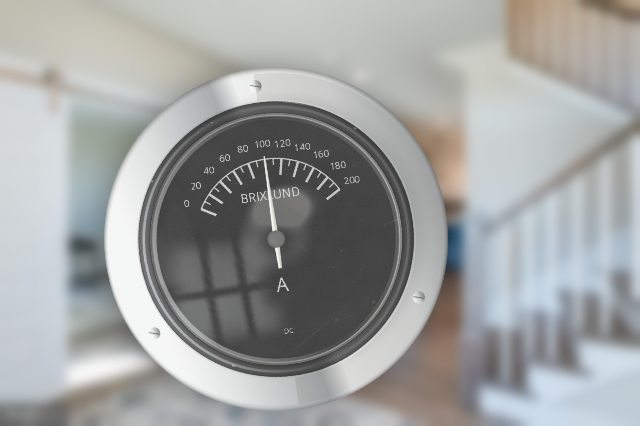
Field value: 100 A
